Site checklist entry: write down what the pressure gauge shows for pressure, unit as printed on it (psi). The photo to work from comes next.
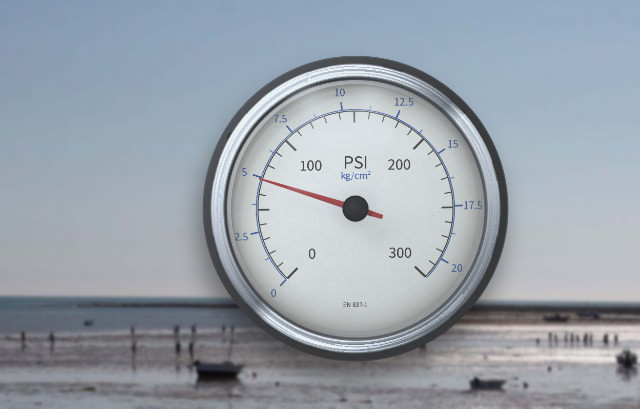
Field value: 70 psi
